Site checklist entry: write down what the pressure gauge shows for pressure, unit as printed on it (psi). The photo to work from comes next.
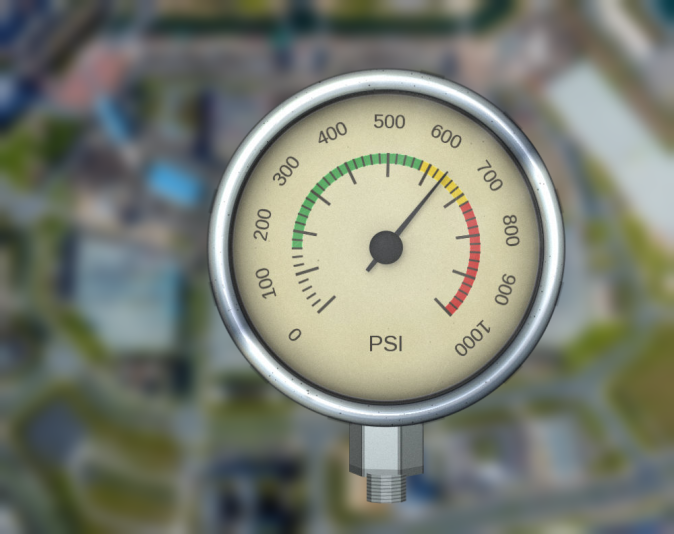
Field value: 640 psi
